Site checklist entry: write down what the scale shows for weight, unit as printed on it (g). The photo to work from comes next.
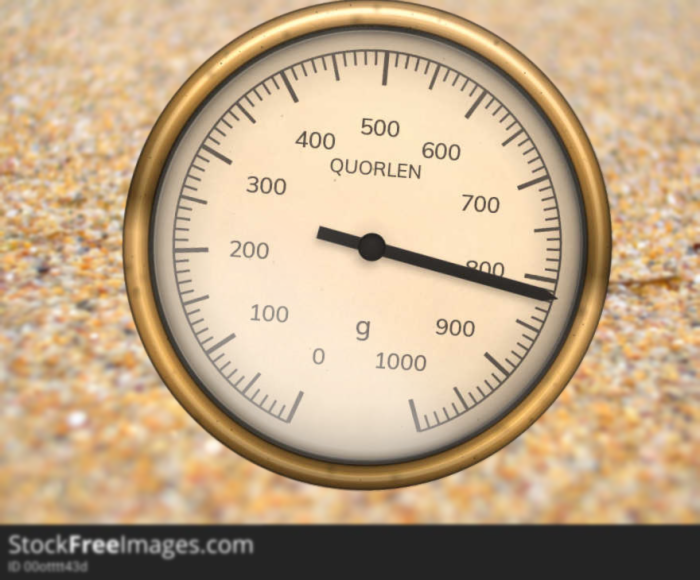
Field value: 815 g
